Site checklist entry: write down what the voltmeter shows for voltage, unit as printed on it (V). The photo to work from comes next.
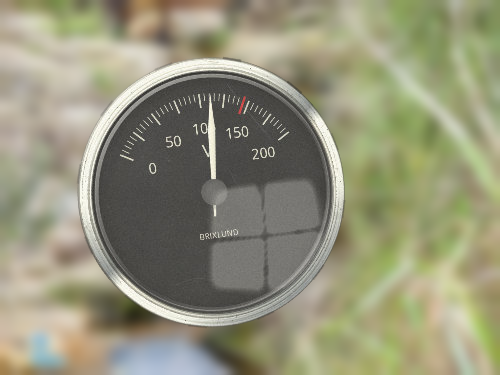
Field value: 110 V
